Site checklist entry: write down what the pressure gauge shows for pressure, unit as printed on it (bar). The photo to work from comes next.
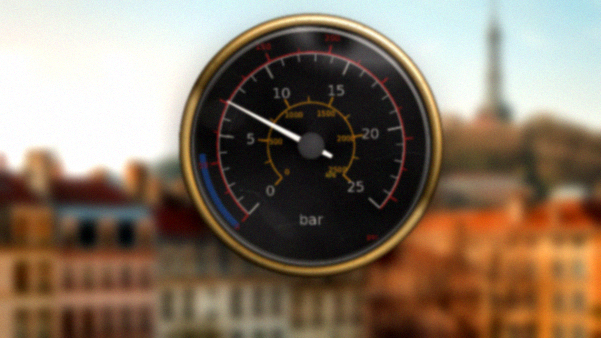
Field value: 7 bar
